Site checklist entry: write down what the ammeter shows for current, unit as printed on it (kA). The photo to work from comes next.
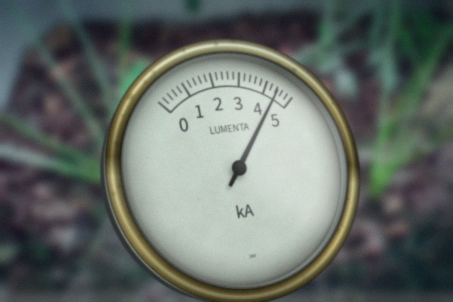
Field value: 4.4 kA
